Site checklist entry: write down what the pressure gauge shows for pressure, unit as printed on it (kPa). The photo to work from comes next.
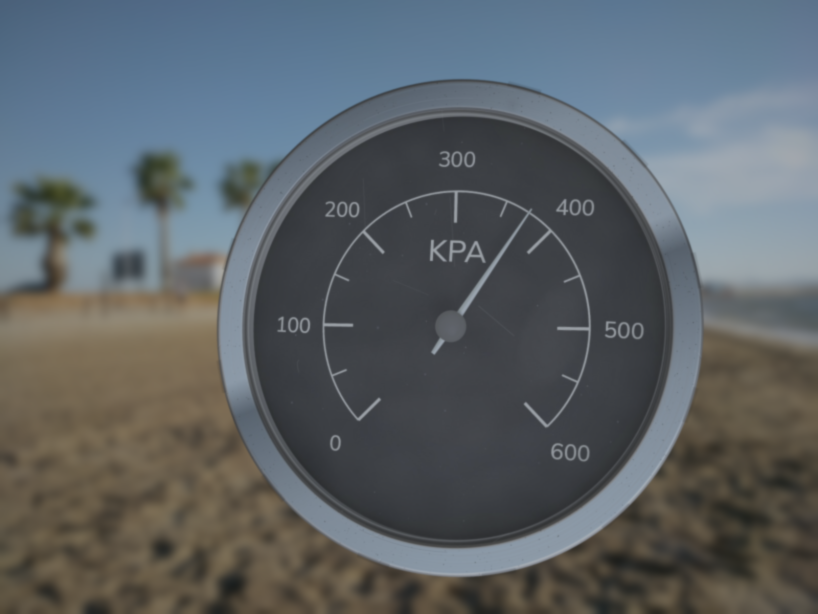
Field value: 375 kPa
